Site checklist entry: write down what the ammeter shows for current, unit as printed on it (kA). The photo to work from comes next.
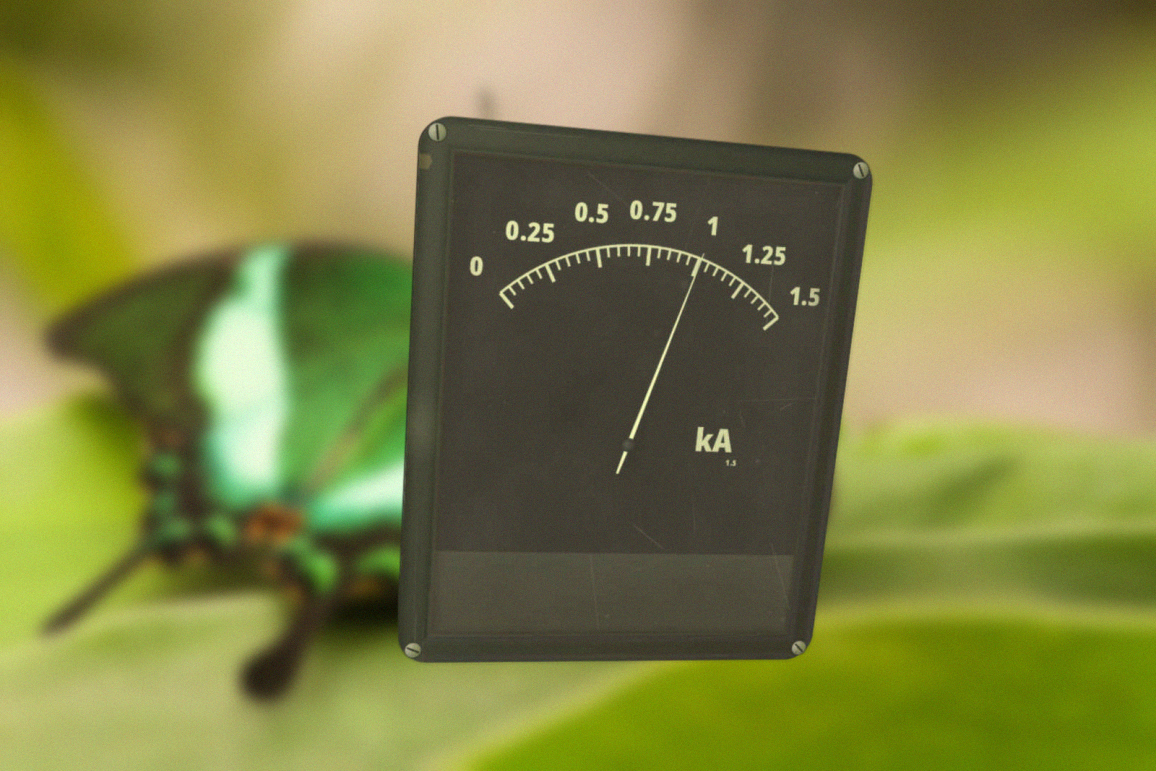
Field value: 1 kA
